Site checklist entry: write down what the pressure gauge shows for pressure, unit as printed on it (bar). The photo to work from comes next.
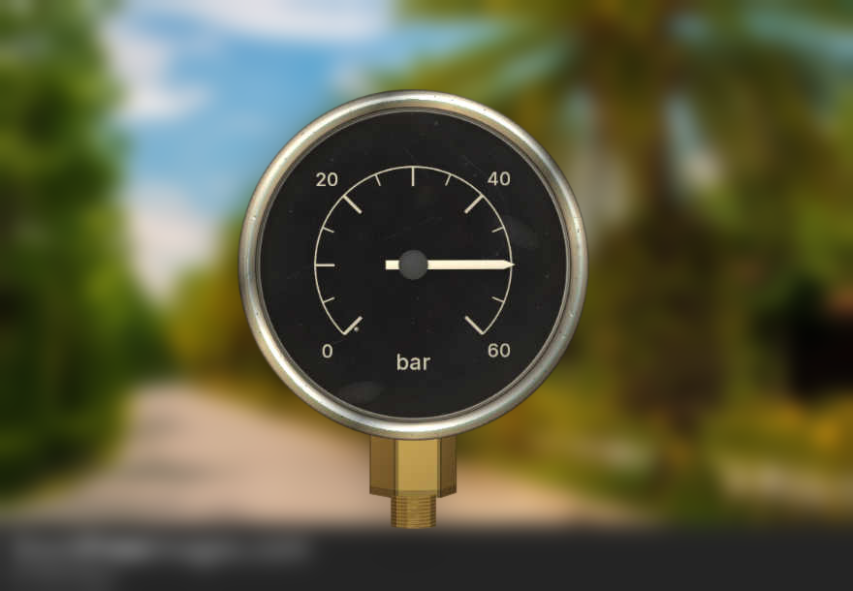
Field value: 50 bar
